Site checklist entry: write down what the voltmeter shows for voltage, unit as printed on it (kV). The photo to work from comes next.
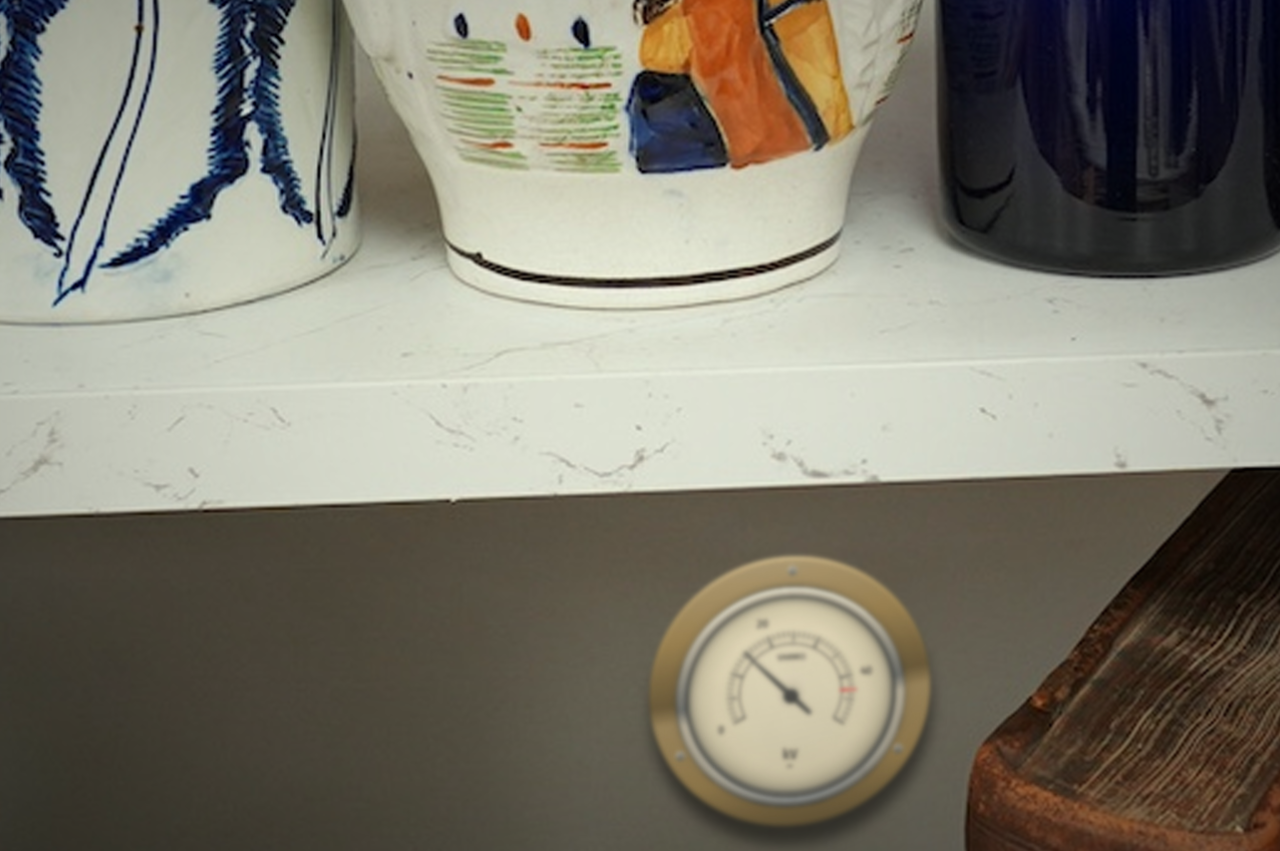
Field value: 15 kV
